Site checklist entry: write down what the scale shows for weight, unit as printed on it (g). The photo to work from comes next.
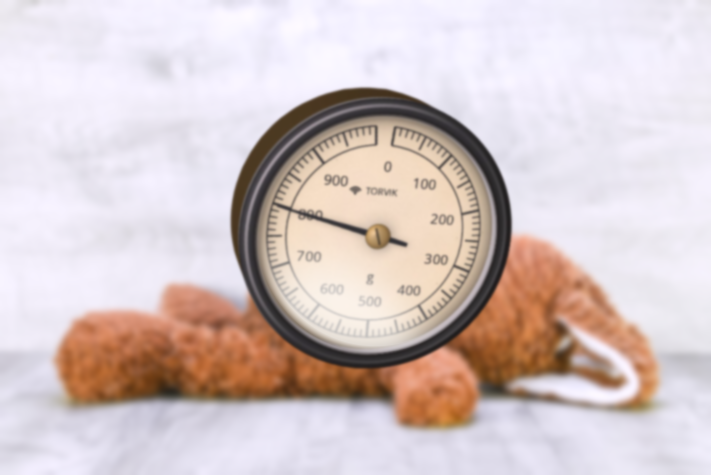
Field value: 800 g
